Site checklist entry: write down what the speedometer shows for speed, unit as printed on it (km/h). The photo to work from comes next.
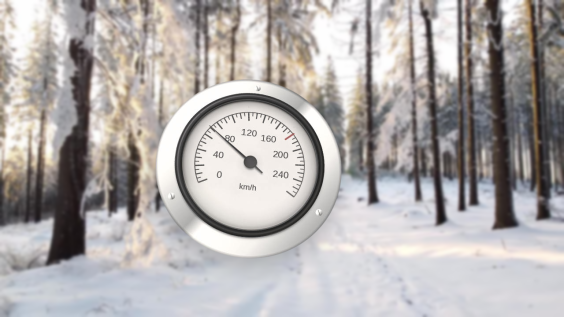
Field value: 70 km/h
